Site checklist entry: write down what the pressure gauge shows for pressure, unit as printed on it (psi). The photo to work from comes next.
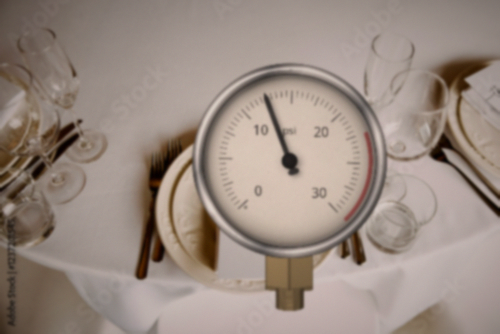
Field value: 12.5 psi
